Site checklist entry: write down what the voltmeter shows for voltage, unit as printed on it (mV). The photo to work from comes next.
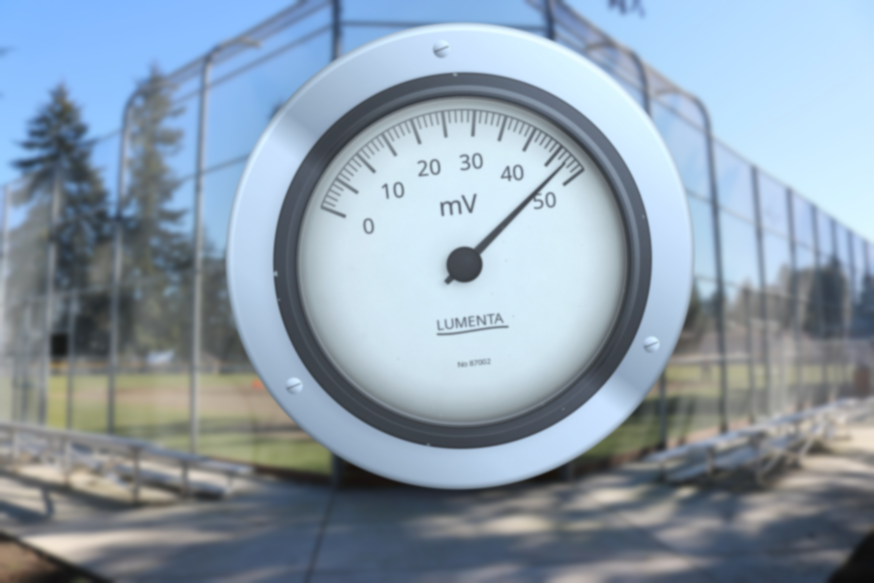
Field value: 47 mV
